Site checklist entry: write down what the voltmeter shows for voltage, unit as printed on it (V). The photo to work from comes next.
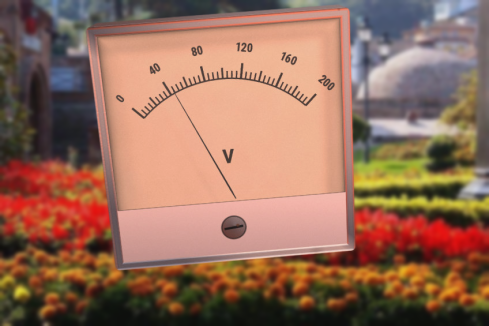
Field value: 45 V
